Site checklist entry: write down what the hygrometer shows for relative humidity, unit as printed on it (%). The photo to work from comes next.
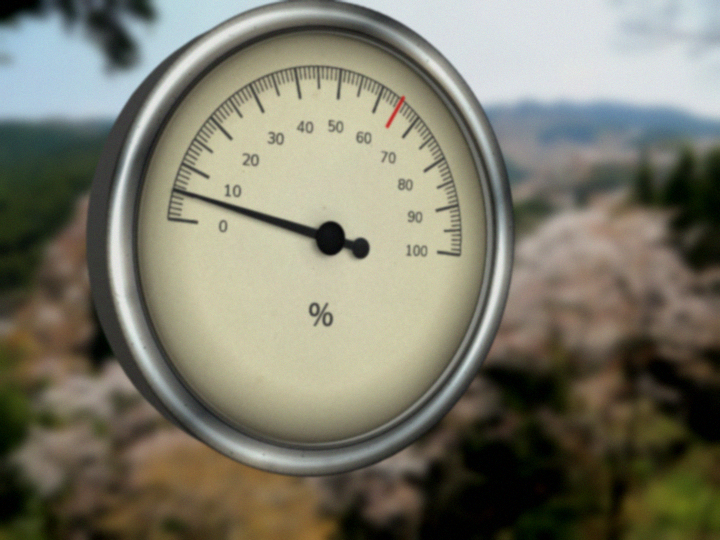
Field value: 5 %
